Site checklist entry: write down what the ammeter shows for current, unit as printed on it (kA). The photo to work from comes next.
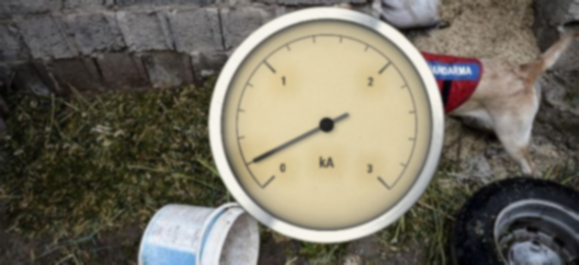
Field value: 0.2 kA
